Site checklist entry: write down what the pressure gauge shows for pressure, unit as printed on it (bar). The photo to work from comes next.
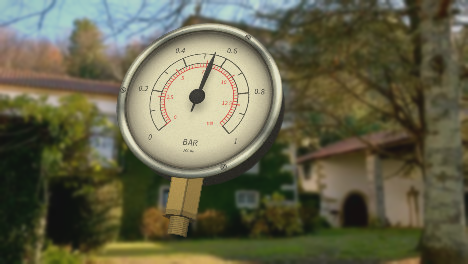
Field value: 0.55 bar
